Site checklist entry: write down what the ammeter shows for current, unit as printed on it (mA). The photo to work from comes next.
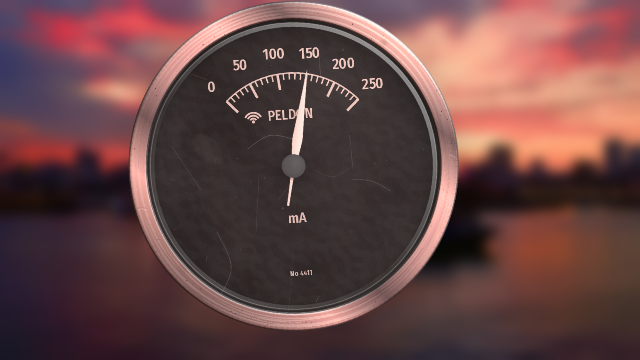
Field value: 150 mA
